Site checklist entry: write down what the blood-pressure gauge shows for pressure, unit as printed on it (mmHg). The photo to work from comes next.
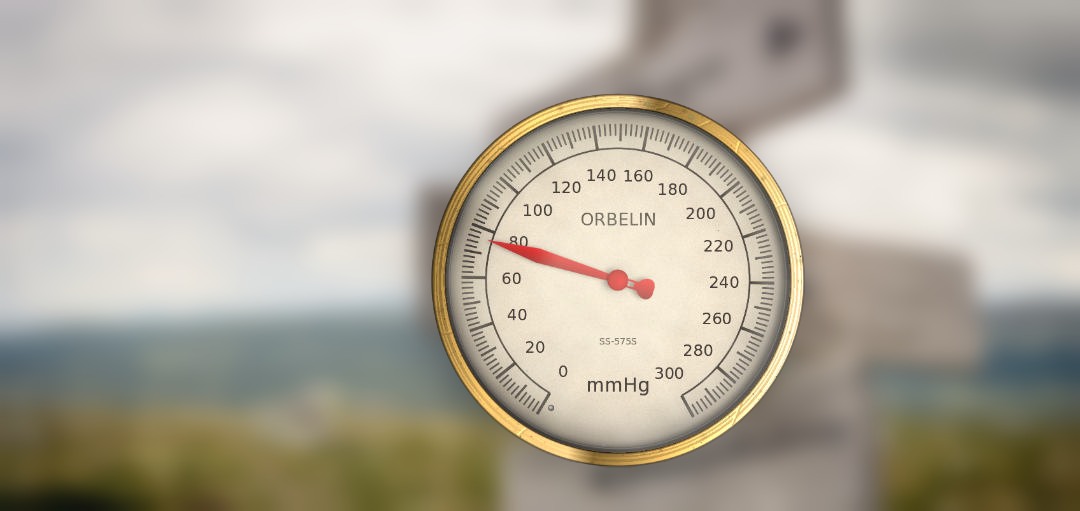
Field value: 76 mmHg
